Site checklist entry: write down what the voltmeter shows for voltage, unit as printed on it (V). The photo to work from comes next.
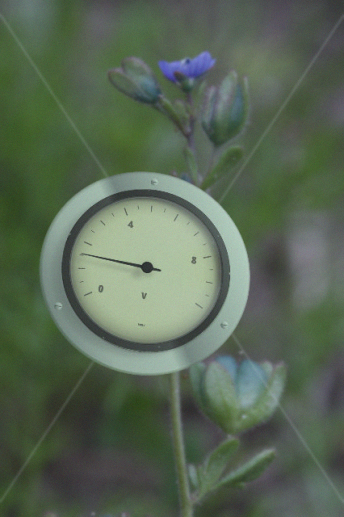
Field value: 1.5 V
